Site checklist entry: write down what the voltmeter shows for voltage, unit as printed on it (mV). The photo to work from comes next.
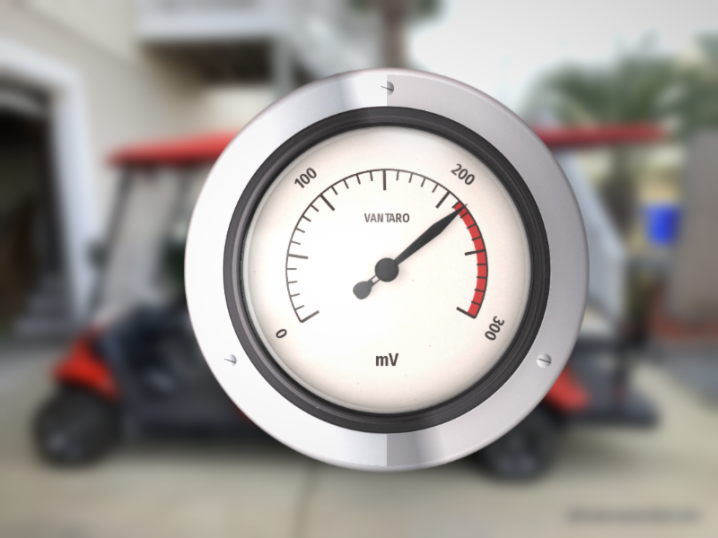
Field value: 215 mV
